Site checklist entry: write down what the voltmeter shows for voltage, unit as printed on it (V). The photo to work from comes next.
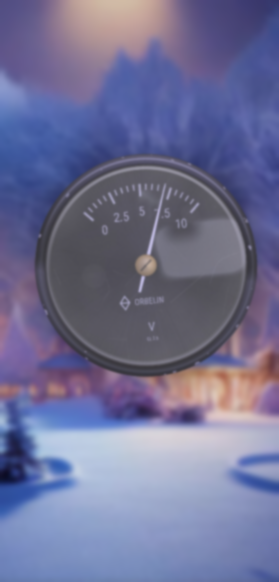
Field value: 7 V
